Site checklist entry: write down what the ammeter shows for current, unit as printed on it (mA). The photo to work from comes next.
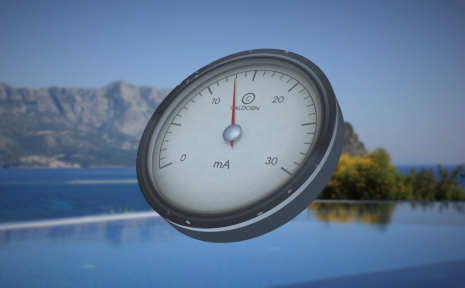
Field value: 13 mA
